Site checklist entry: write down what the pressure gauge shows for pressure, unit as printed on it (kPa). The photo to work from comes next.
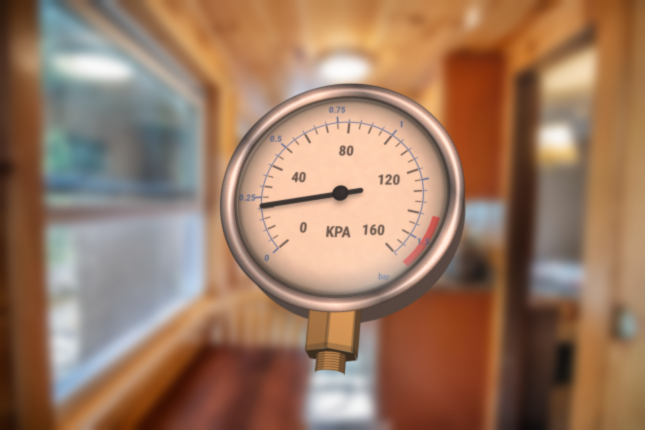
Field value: 20 kPa
